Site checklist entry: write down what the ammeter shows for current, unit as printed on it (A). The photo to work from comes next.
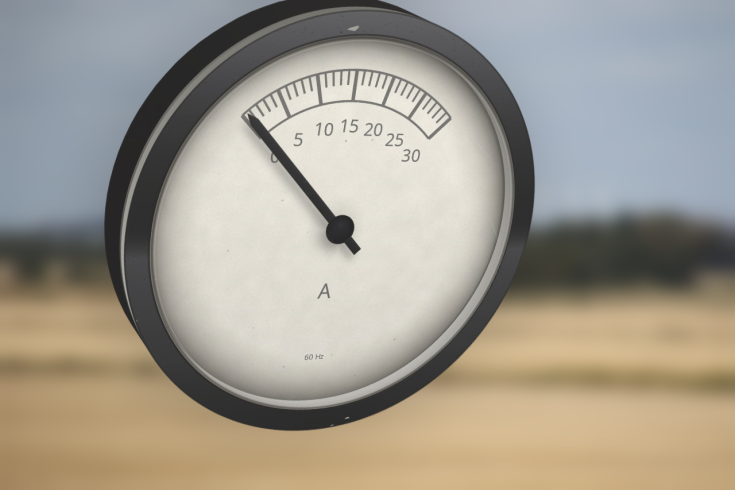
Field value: 0.5 A
